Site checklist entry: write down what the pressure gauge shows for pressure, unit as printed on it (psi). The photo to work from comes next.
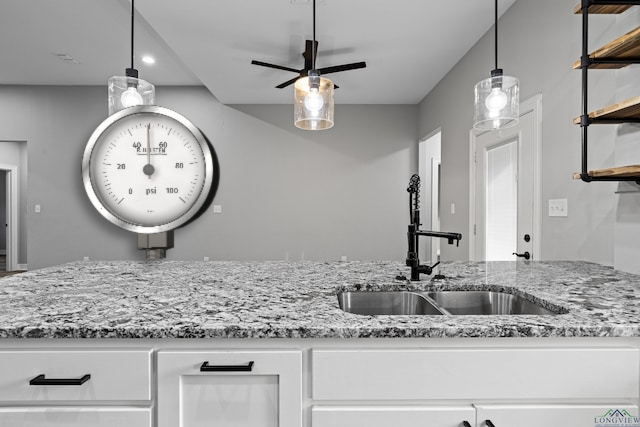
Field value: 50 psi
